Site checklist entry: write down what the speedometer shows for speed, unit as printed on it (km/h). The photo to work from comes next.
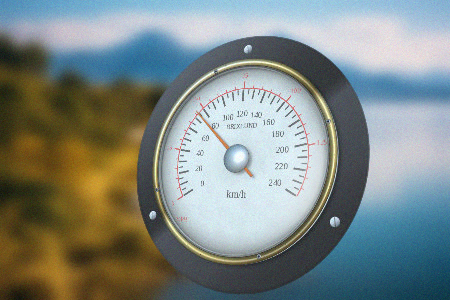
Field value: 75 km/h
